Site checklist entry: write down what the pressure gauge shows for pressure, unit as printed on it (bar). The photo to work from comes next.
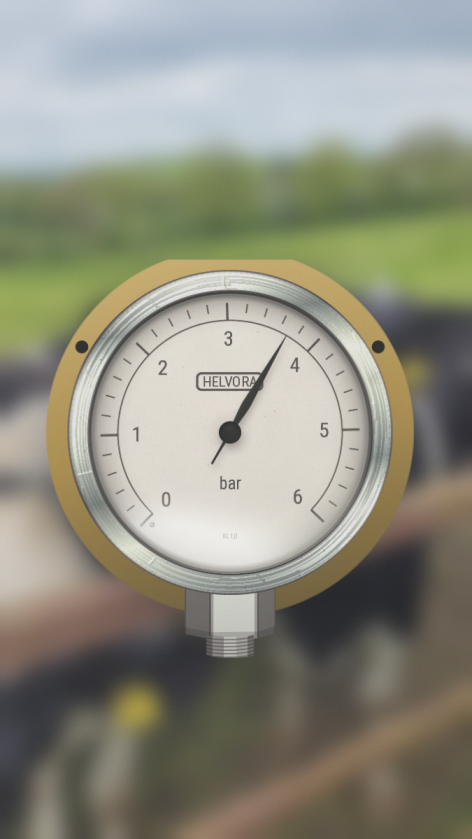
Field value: 3.7 bar
